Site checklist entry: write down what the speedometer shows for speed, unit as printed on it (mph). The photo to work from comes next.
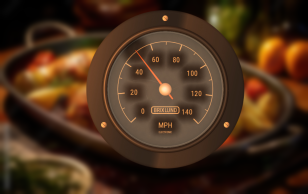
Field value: 50 mph
